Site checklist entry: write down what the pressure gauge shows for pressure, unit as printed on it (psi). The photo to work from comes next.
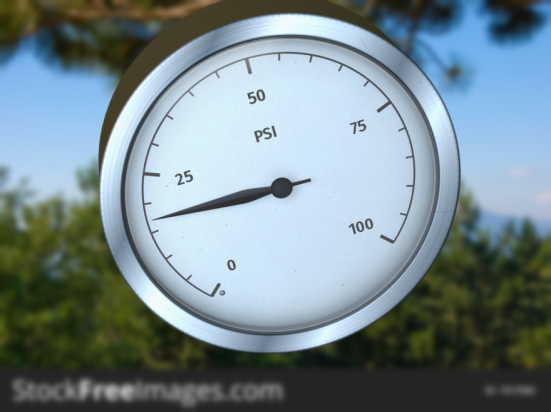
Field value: 17.5 psi
